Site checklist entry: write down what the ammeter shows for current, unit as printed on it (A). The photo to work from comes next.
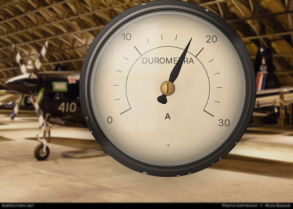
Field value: 18 A
